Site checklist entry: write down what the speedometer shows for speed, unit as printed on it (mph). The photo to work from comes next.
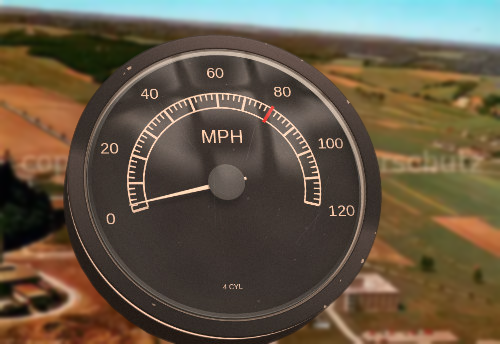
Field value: 2 mph
